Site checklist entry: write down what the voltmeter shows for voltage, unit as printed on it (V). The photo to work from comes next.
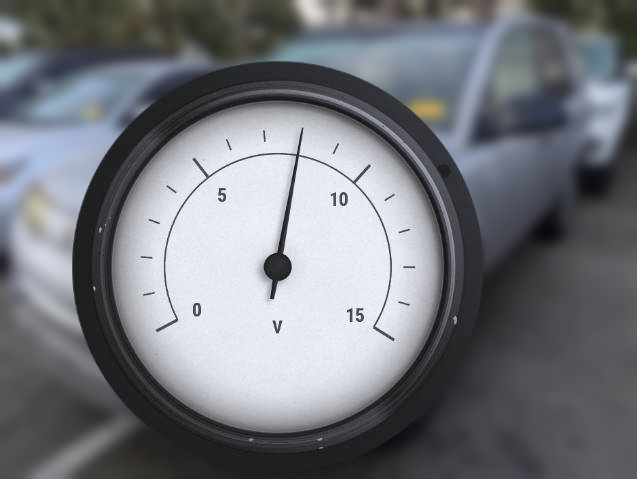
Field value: 8 V
